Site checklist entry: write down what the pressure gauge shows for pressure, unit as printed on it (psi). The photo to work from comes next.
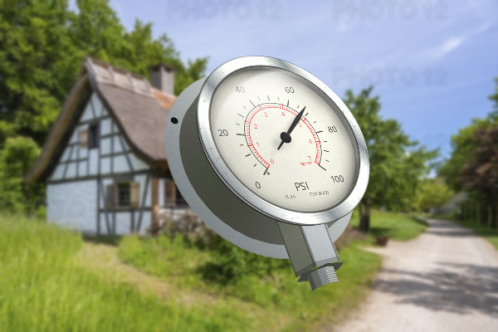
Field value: 67.5 psi
